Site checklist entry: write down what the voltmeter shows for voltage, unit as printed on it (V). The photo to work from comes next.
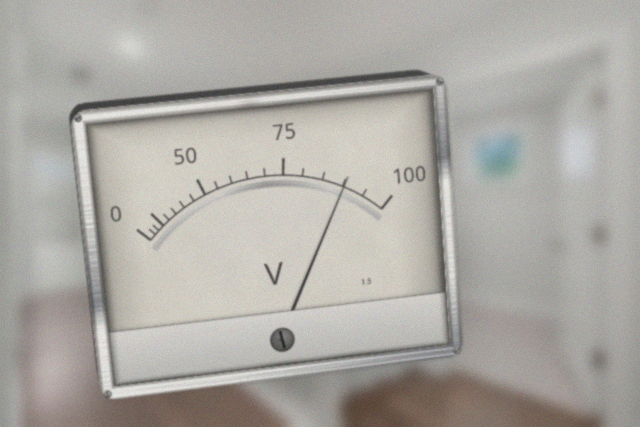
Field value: 90 V
